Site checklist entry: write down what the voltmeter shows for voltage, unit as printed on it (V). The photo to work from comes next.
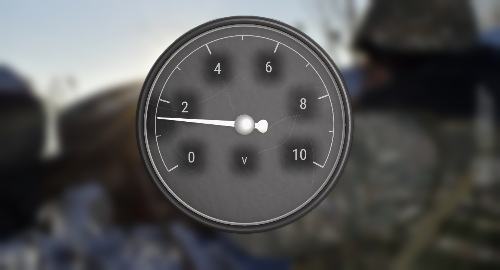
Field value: 1.5 V
